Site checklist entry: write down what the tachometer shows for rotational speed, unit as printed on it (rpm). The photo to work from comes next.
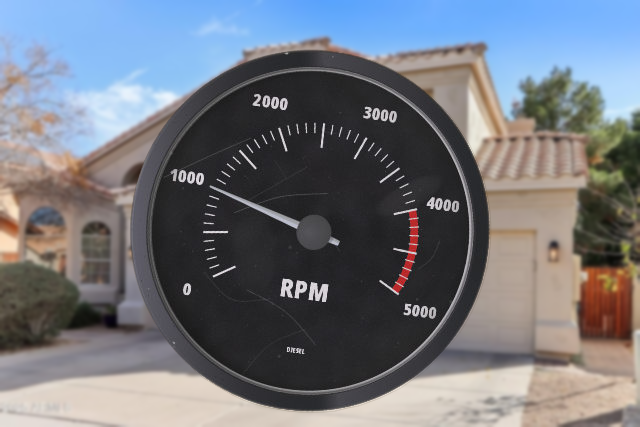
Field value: 1000 rpm
